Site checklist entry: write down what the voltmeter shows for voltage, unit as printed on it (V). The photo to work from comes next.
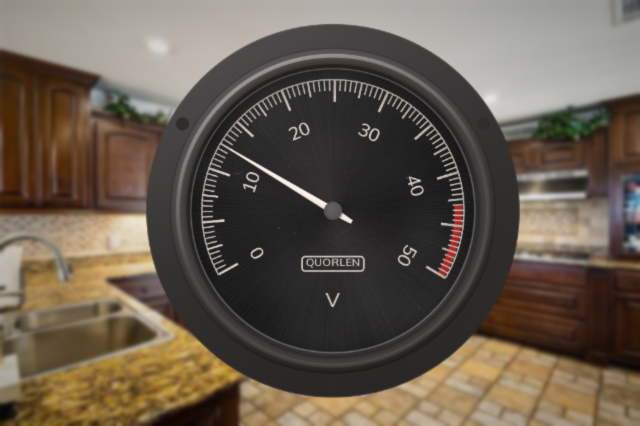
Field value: 12.5 V
